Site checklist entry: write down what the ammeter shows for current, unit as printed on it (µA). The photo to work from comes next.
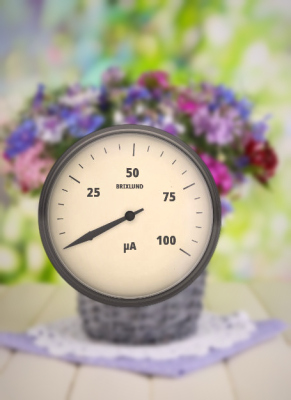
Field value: 0 µA
